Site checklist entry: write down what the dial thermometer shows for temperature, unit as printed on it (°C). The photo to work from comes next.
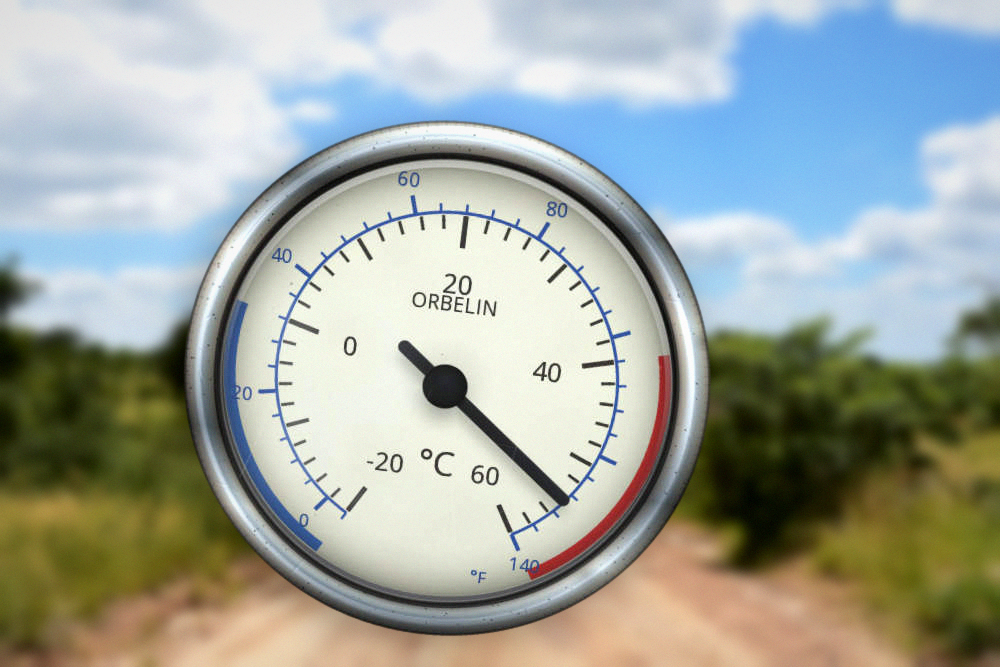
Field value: 54 °C
